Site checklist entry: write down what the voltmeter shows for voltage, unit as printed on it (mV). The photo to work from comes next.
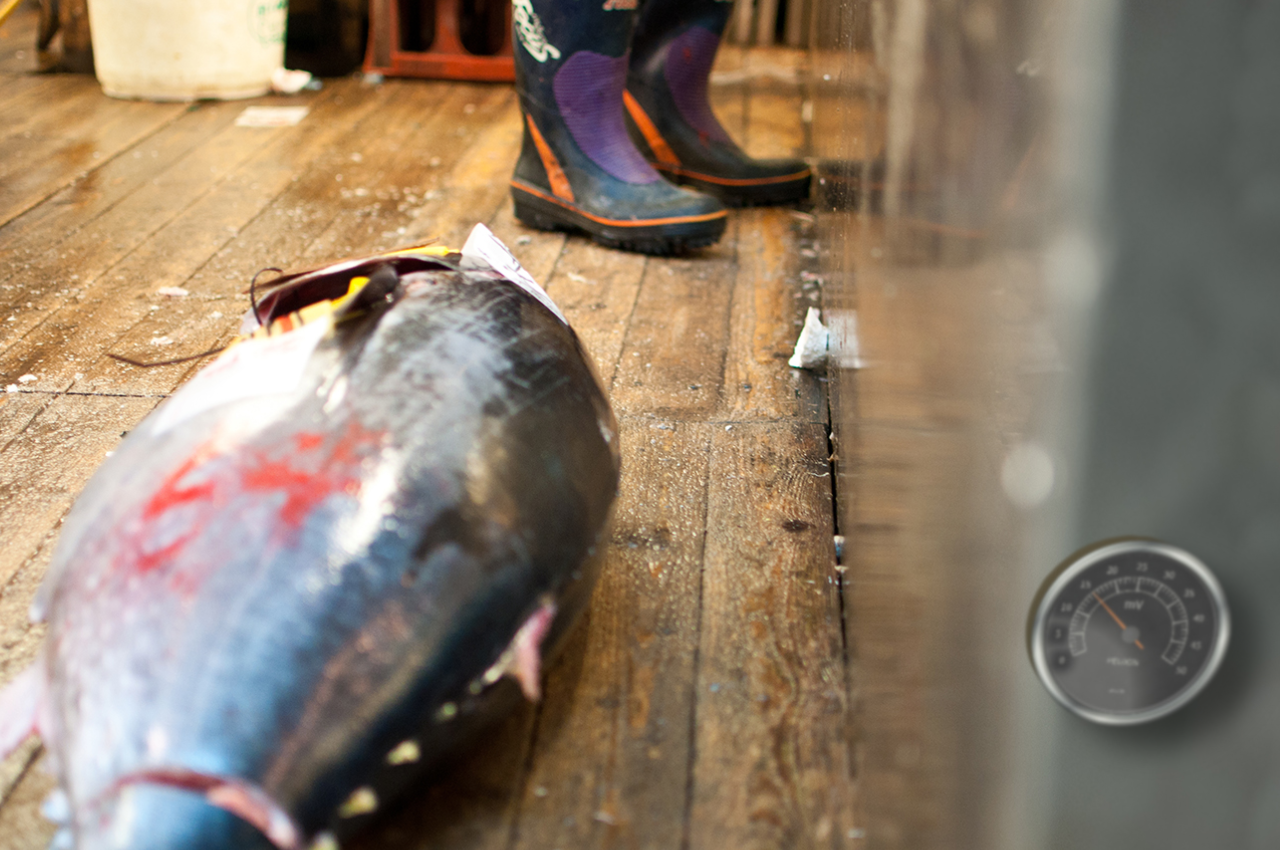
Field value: 15 mV
